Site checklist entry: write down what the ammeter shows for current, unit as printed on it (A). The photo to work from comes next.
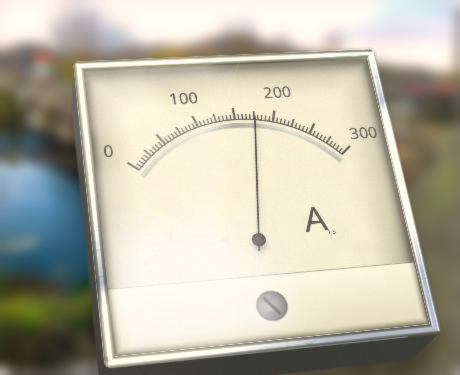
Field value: 175 A
